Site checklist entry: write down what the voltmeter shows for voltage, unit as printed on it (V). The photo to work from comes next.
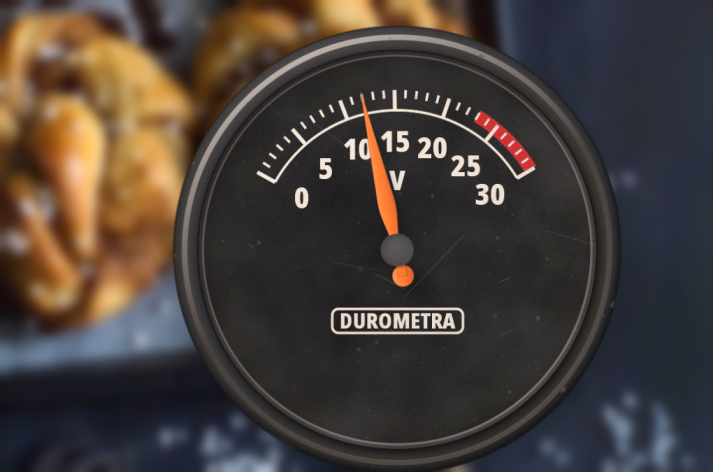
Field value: 12 V
